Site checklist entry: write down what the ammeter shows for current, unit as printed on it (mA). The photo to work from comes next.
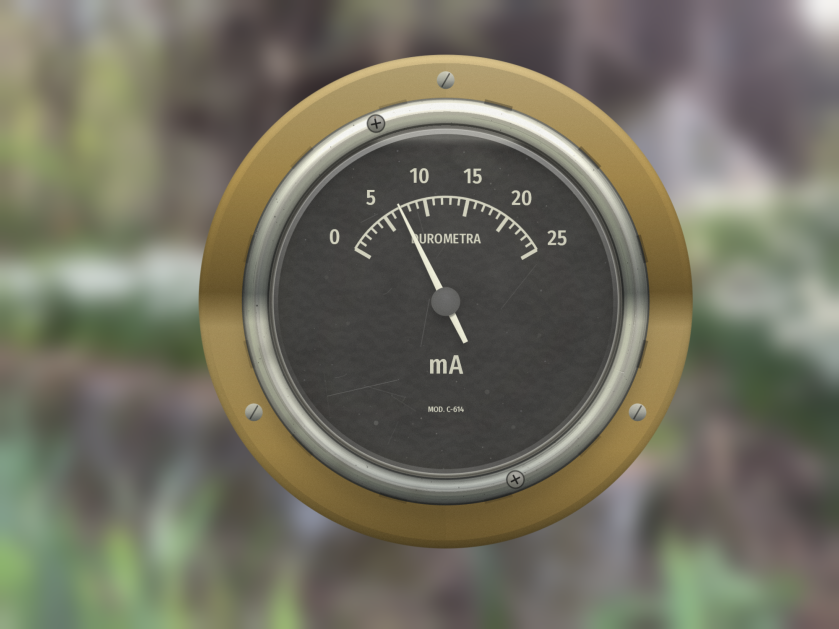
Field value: 7 mA
